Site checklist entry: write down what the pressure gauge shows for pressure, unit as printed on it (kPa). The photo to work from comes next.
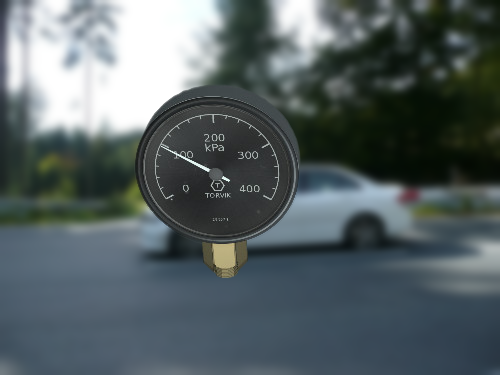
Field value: 100 kPa
